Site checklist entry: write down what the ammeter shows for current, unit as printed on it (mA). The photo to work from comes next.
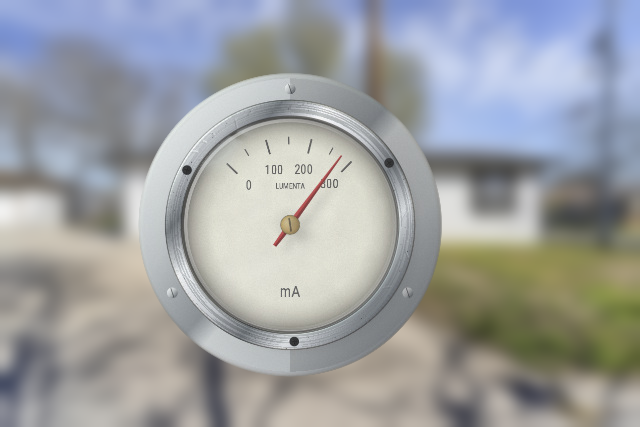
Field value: 275 mA
